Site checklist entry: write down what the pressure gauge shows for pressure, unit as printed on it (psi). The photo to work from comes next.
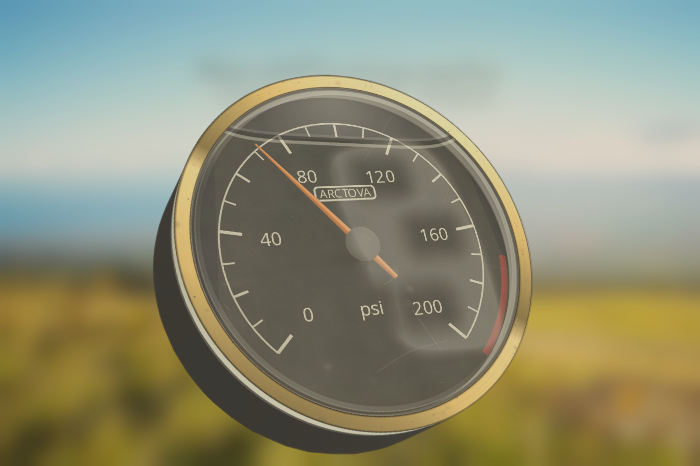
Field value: 70 psi
